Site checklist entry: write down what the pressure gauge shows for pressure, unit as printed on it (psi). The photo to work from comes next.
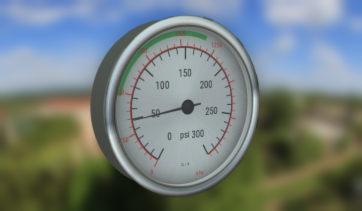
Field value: 50 psi
